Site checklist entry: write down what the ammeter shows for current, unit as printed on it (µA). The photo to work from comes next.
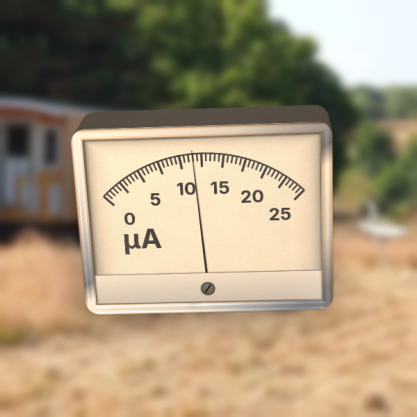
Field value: 11.5 µA
